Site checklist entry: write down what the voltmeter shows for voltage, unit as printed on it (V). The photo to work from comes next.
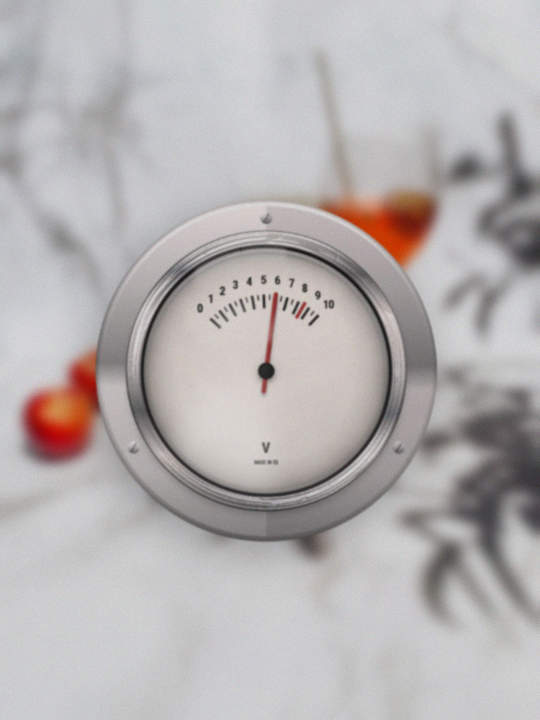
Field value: 6 V
